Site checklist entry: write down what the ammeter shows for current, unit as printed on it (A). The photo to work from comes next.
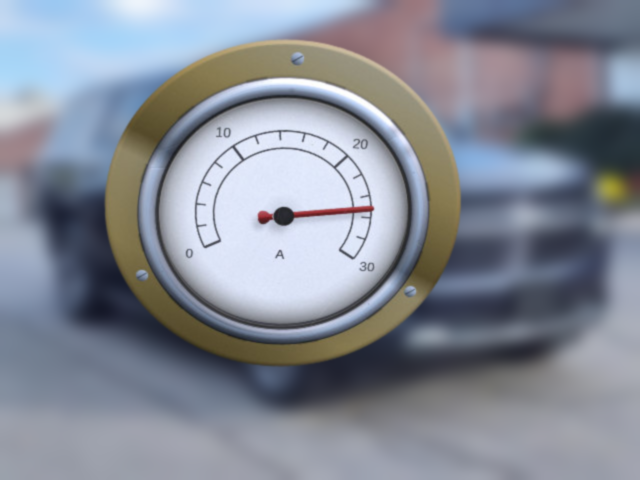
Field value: 25 A
